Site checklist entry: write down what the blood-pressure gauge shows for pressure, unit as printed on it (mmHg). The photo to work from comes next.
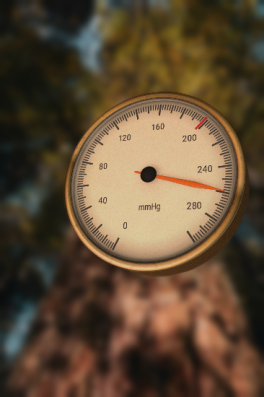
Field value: 260 mmHg
